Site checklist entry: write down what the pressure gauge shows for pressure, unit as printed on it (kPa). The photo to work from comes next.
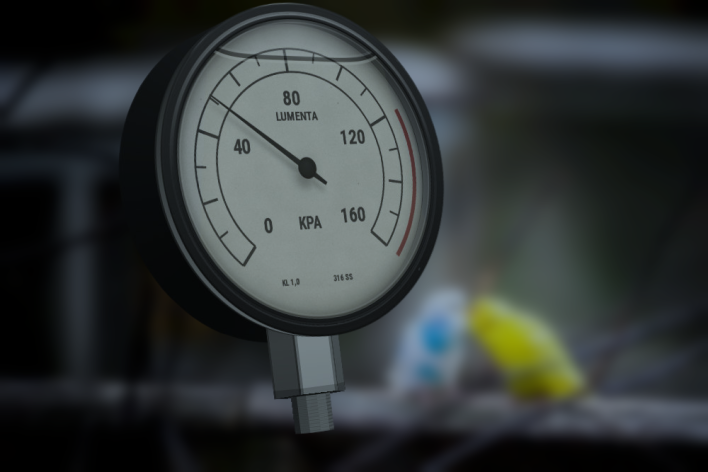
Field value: 50 kPa
